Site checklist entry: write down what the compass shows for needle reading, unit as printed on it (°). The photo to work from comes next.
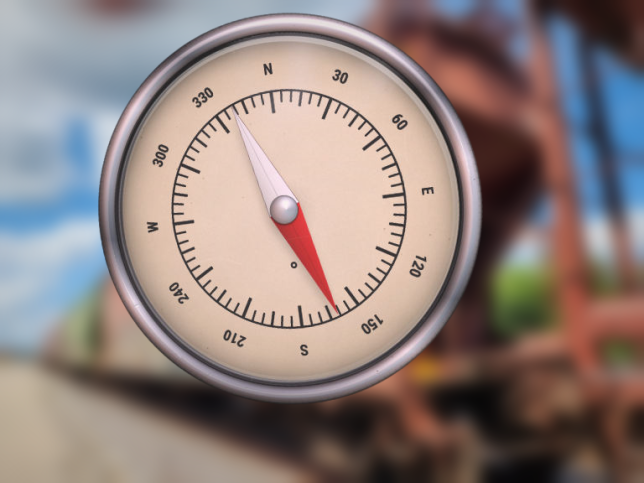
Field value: 160 °
